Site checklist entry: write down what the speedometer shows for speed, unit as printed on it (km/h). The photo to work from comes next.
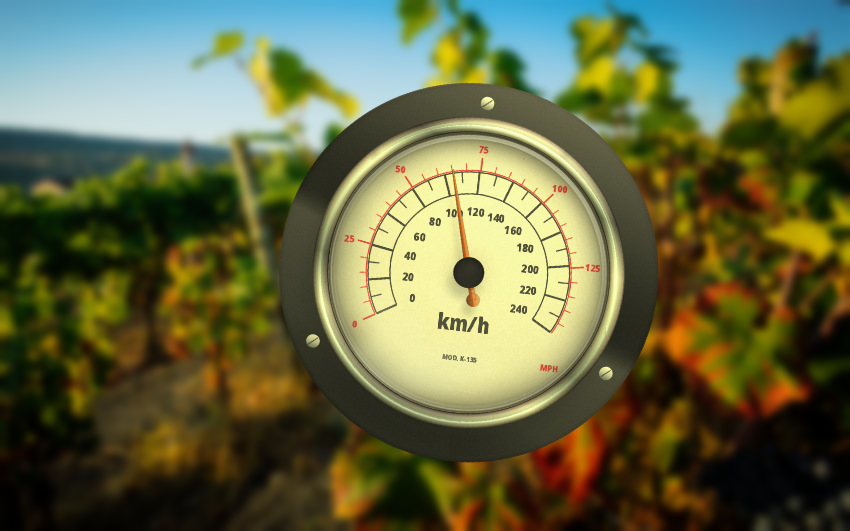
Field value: 105 km/h
